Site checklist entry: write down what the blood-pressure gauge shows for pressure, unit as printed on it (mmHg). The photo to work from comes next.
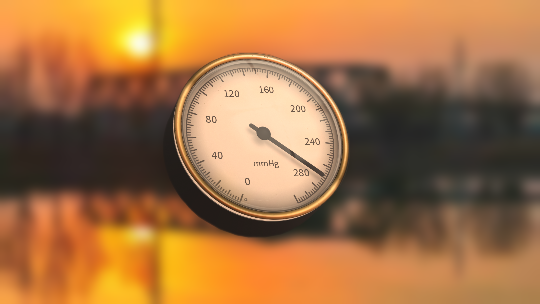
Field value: 270 mmHg
